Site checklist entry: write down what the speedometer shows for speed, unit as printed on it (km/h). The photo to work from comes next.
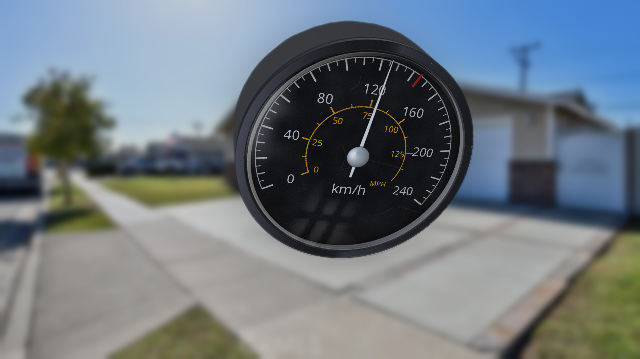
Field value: 125 km/h
